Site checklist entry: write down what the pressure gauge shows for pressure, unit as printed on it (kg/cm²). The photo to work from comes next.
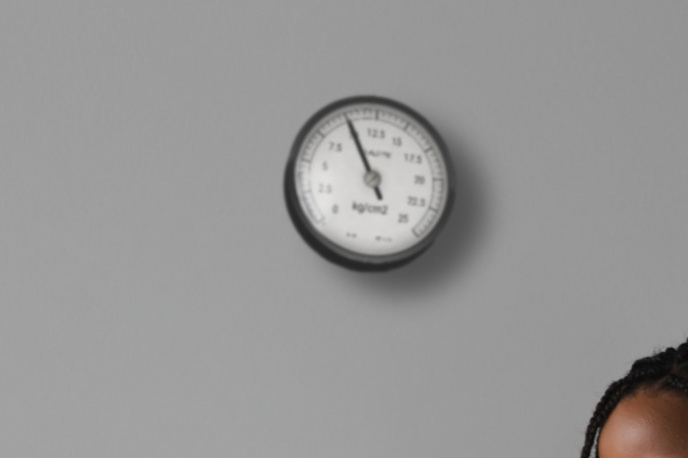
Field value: 10 kg/cm²
